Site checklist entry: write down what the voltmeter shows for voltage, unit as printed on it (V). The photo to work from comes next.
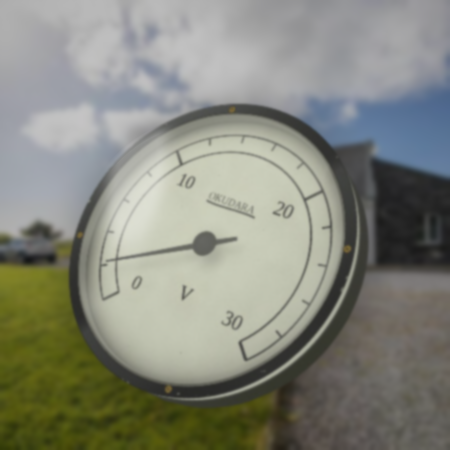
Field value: 2 V
